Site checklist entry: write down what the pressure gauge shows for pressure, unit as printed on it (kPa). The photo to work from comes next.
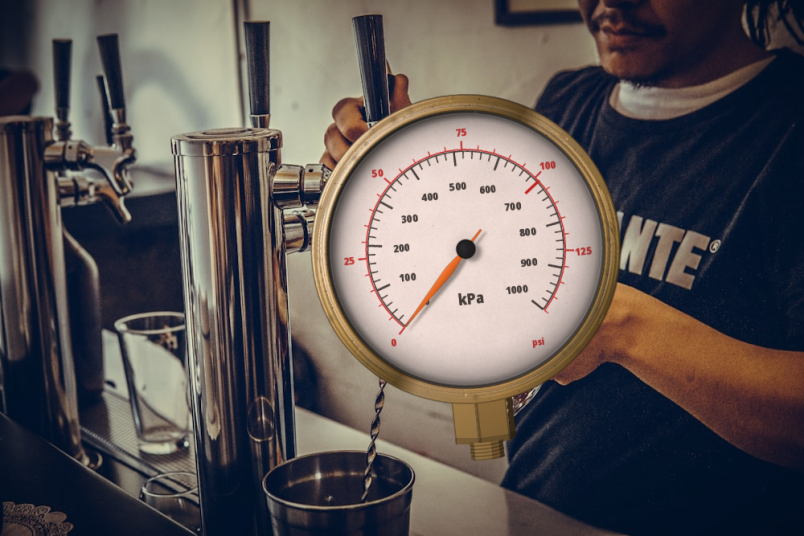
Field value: 0 kPa
